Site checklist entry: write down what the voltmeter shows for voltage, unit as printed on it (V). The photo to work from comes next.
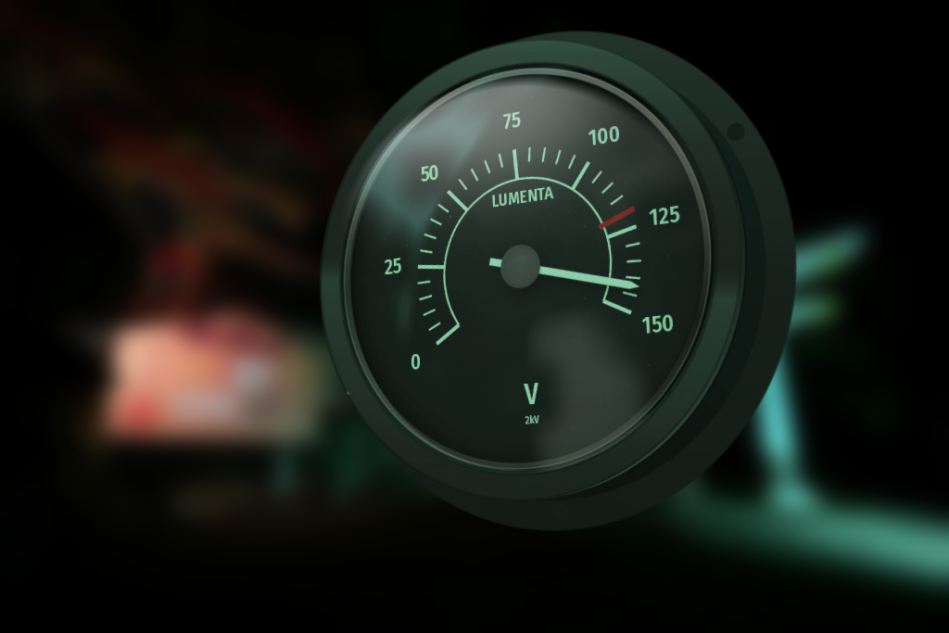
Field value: 142.5 V
